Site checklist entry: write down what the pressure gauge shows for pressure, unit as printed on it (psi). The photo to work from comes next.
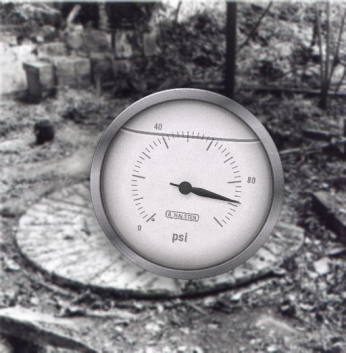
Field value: 88 psi
